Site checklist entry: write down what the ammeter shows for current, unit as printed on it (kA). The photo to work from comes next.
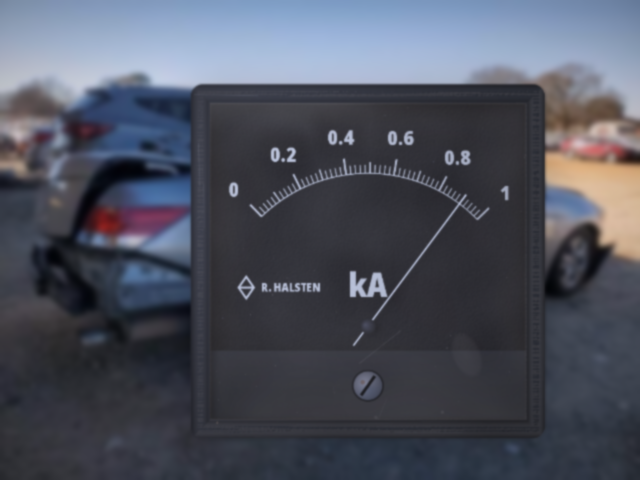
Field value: 0.9 kA
